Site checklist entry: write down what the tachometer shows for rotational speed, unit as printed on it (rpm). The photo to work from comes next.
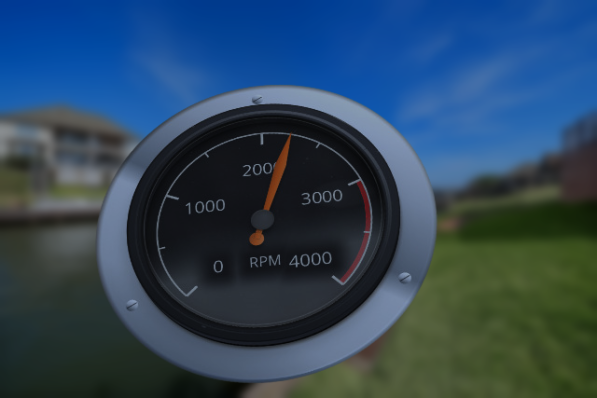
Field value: 2250 rpm
